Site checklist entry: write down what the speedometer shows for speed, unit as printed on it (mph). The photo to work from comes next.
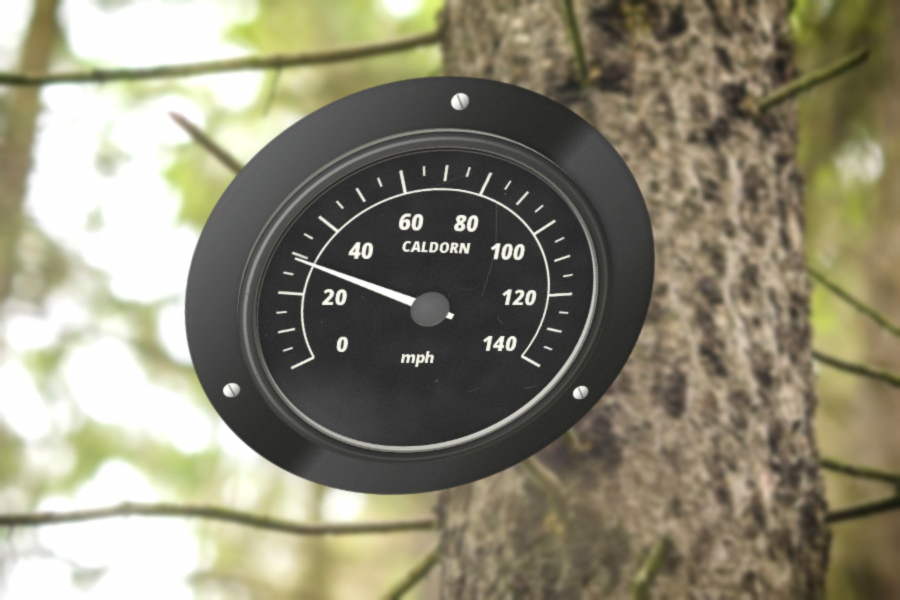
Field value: 30 mph
